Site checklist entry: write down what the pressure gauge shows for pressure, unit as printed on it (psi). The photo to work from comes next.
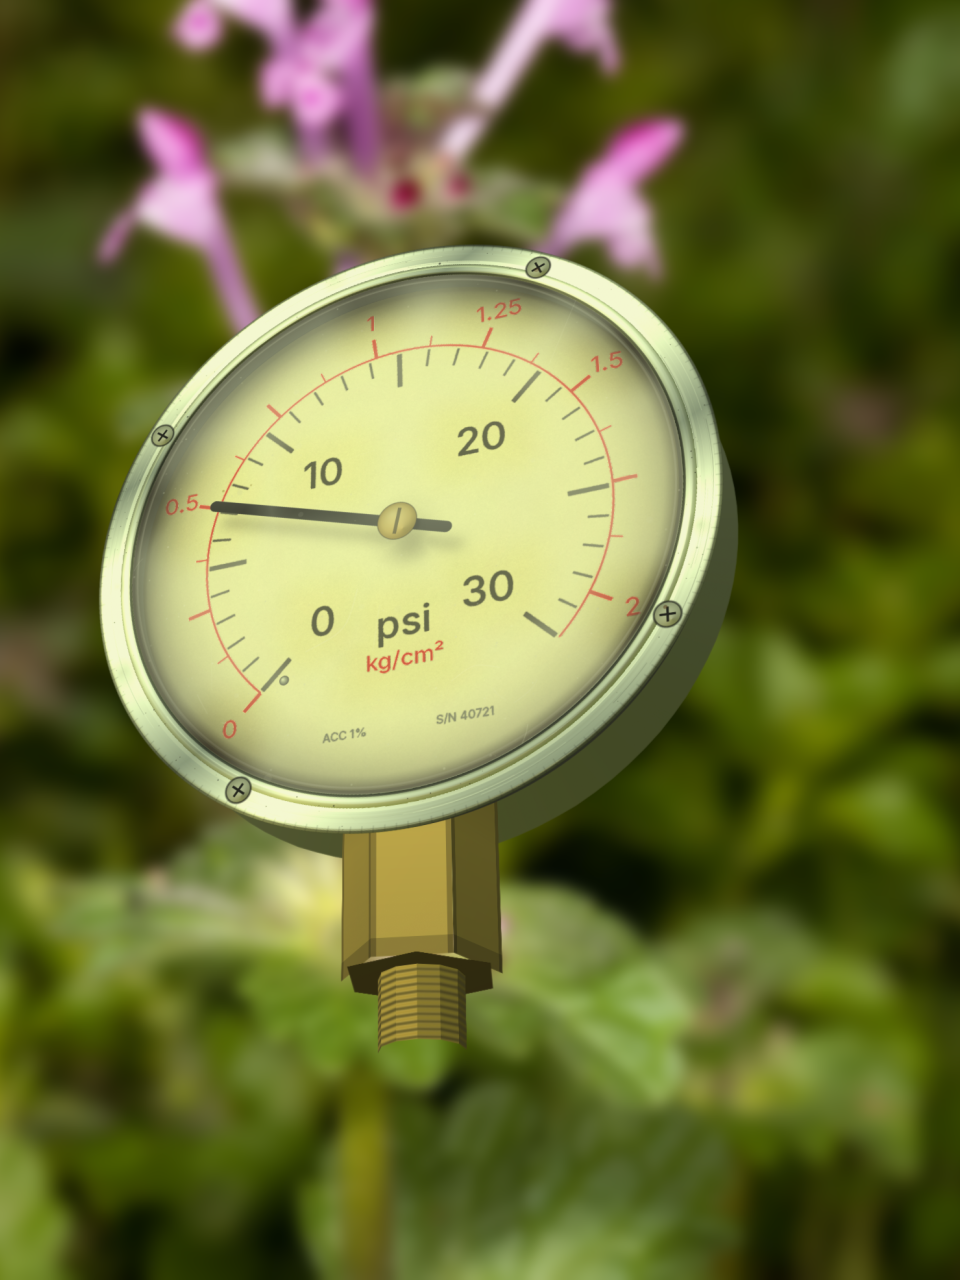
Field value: 7 psi
